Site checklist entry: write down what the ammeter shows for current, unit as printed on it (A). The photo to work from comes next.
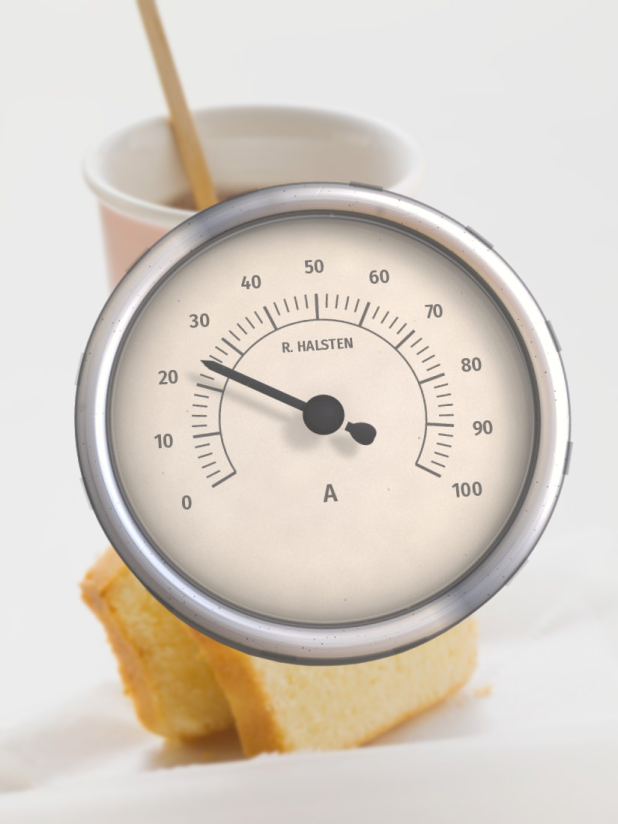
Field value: 24 A
